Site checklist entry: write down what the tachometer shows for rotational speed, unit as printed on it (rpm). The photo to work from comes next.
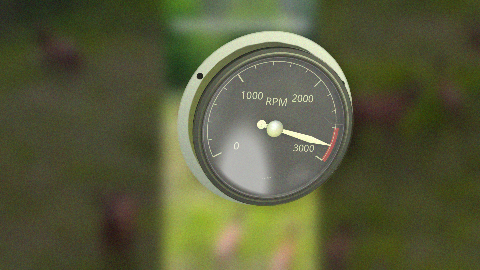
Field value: 2800 rpm
